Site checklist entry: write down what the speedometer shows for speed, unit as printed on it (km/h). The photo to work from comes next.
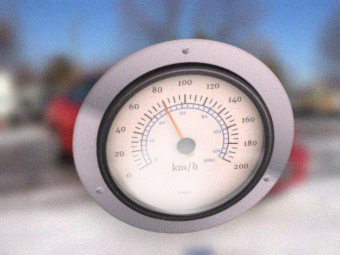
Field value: 80 km/h
